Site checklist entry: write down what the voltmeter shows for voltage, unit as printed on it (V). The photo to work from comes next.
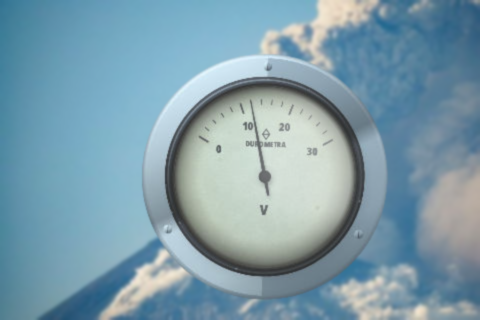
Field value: 12 V
